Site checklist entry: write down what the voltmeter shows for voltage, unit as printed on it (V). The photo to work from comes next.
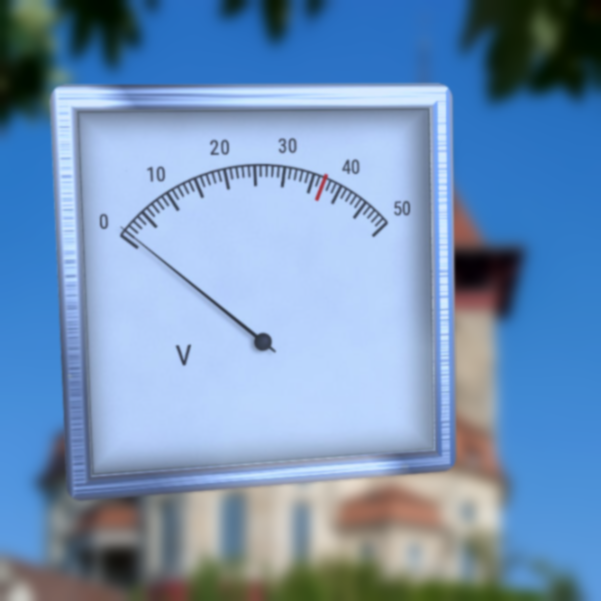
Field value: 1 V
